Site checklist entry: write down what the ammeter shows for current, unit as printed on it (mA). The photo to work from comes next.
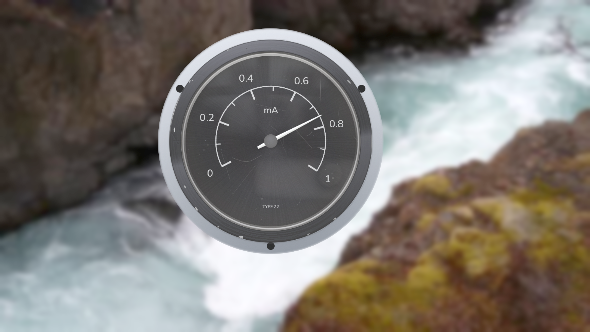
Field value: 0.75 mA
